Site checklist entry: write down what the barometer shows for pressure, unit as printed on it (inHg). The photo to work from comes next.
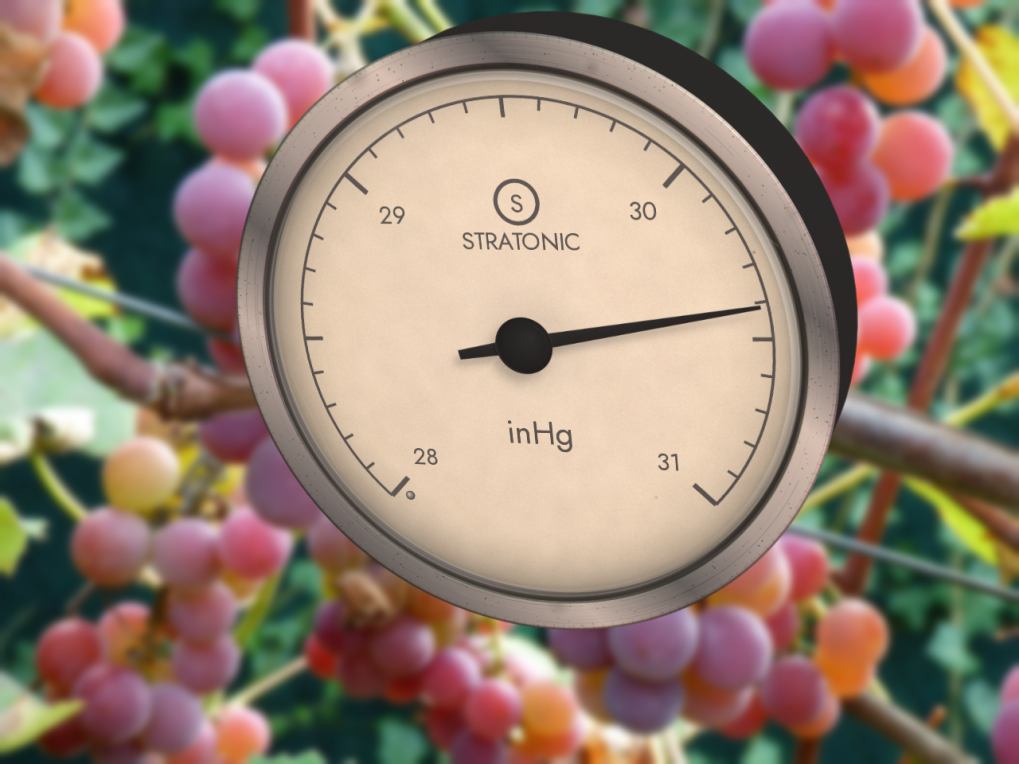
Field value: 30.4 inHg
